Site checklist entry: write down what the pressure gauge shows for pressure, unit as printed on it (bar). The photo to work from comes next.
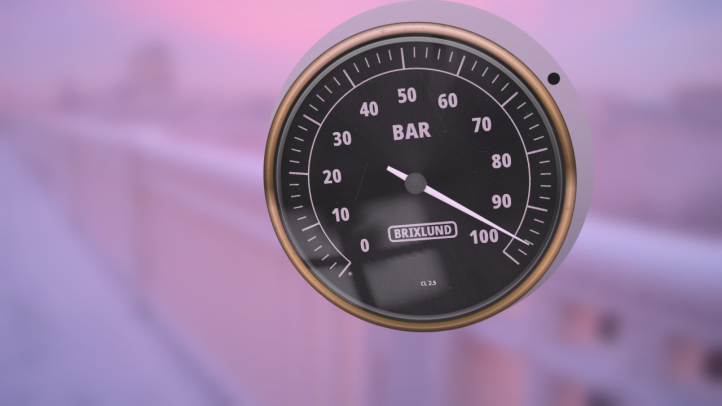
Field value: 96 bar
